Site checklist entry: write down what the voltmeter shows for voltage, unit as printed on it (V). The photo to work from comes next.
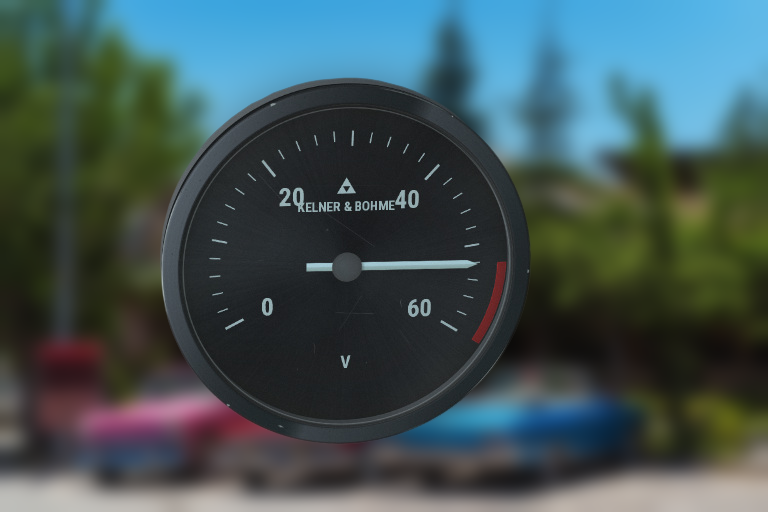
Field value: 52 V
